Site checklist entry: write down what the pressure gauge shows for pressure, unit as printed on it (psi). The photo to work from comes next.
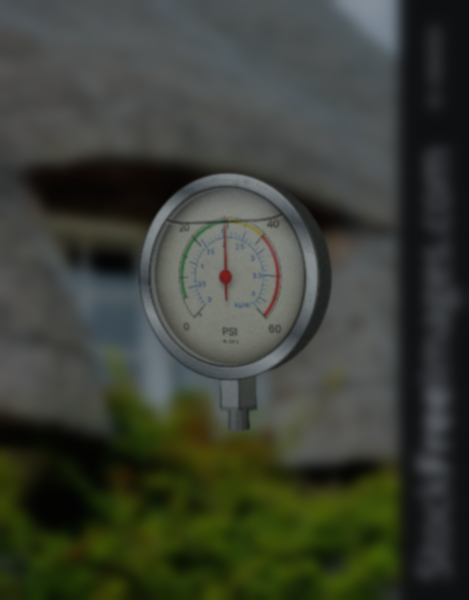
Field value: 30 psi
